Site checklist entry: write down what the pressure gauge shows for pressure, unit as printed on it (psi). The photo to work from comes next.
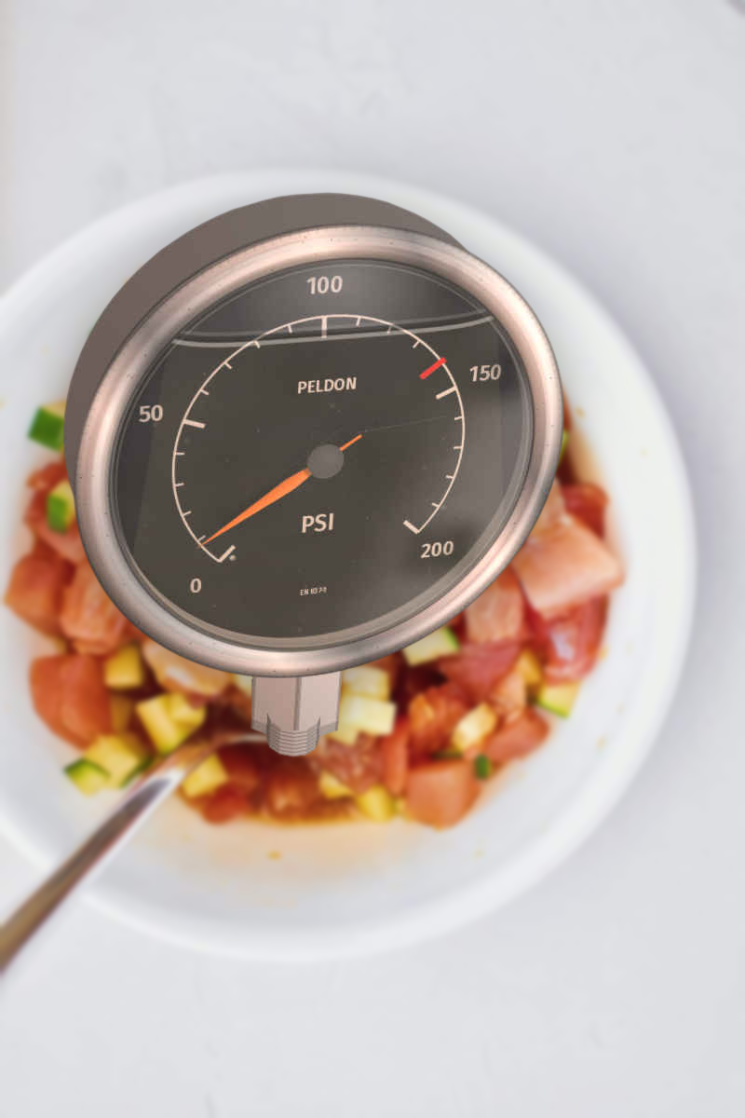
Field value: 10 psi
